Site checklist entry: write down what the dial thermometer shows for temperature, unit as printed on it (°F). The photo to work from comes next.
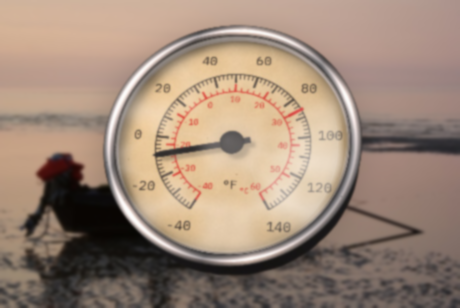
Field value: -10 °F
